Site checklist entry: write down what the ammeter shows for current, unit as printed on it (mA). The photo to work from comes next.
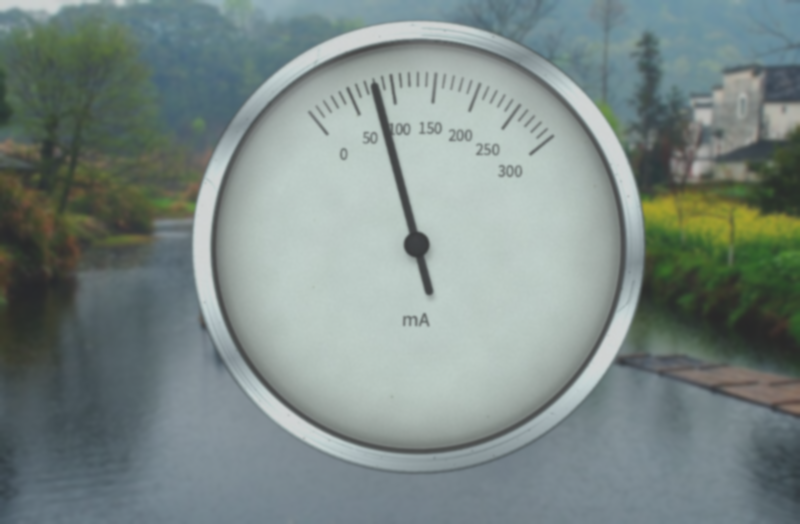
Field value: 80 mA
